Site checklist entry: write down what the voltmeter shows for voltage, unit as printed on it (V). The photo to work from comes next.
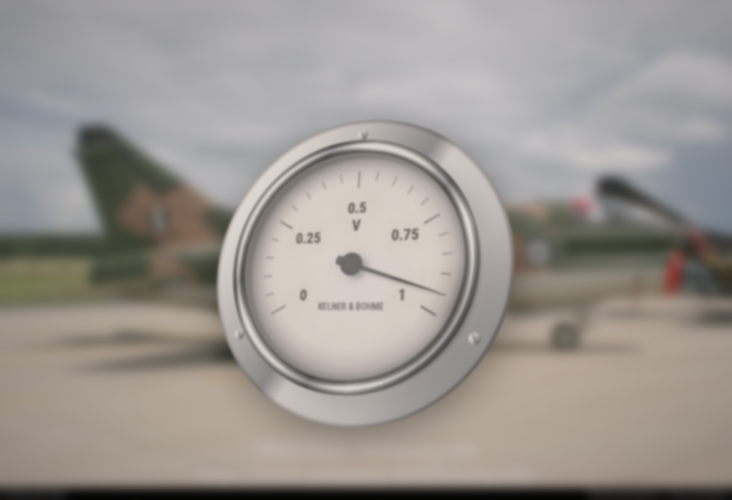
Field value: 0.95 V
